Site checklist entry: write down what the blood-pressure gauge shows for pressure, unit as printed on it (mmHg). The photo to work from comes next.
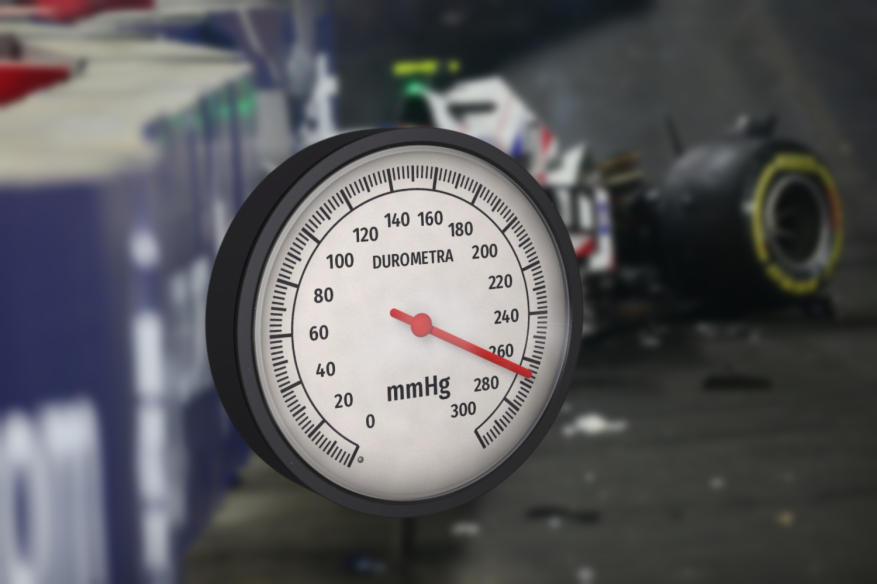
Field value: 266 mmHg
